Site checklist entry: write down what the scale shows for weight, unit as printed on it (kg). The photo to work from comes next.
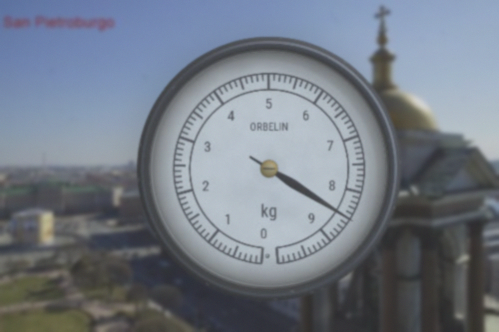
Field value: 8.5 kg
